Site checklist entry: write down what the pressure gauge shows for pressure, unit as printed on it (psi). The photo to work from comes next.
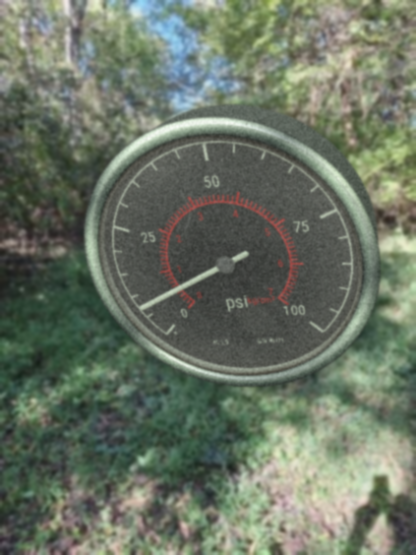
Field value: 7.5 psi
